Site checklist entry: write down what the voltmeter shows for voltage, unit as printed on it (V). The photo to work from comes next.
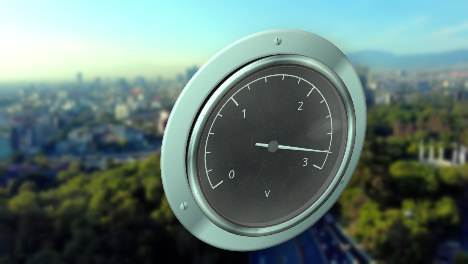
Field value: 2.8 V
